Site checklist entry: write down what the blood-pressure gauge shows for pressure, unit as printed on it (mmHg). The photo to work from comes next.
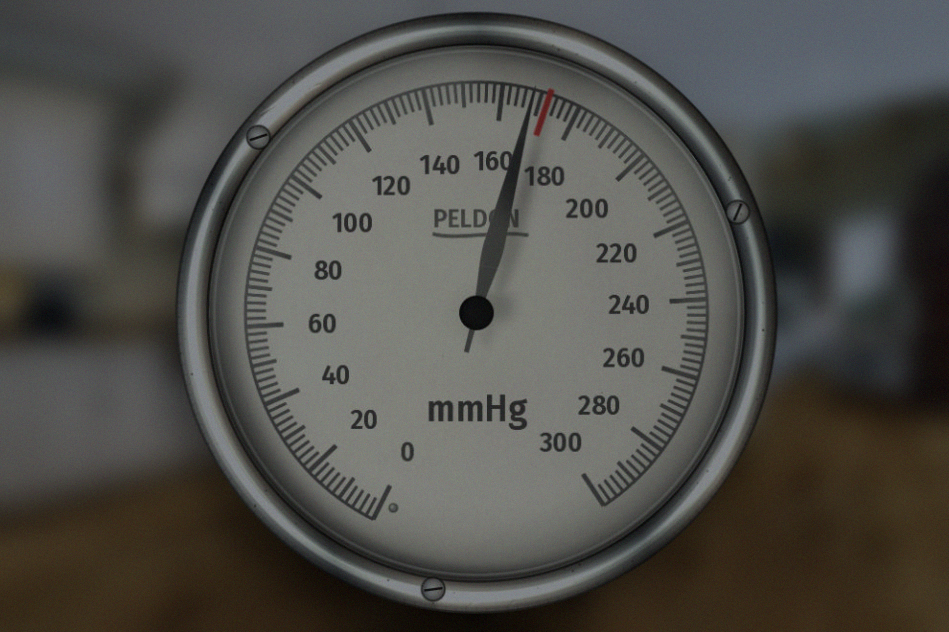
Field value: 168 mmHg
